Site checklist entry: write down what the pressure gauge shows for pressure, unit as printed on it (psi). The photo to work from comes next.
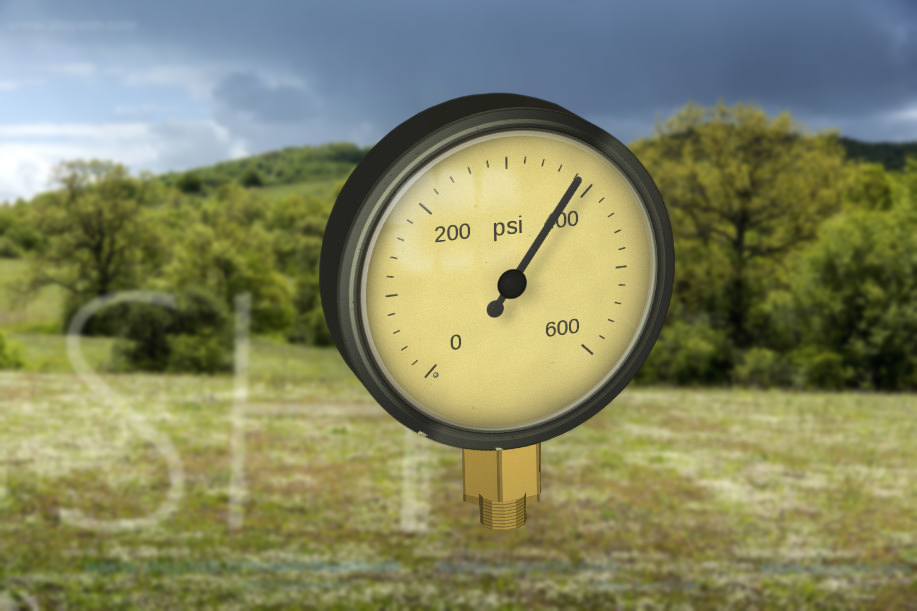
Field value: 380 psi
